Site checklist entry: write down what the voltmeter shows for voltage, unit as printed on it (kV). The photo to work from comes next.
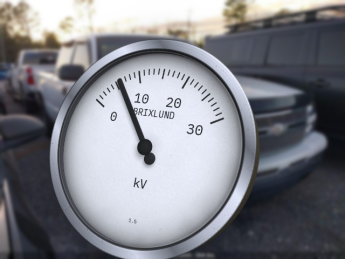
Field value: 6 kV
